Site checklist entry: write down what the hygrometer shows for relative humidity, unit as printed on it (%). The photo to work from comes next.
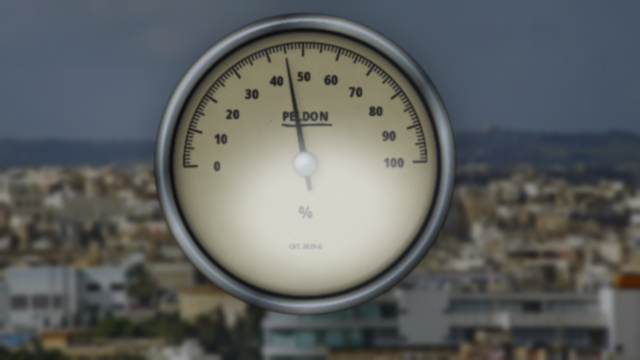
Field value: 45 %
